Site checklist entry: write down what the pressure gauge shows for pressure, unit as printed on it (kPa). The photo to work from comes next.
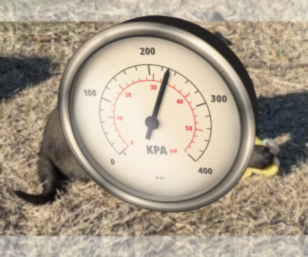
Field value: 230 kPa
